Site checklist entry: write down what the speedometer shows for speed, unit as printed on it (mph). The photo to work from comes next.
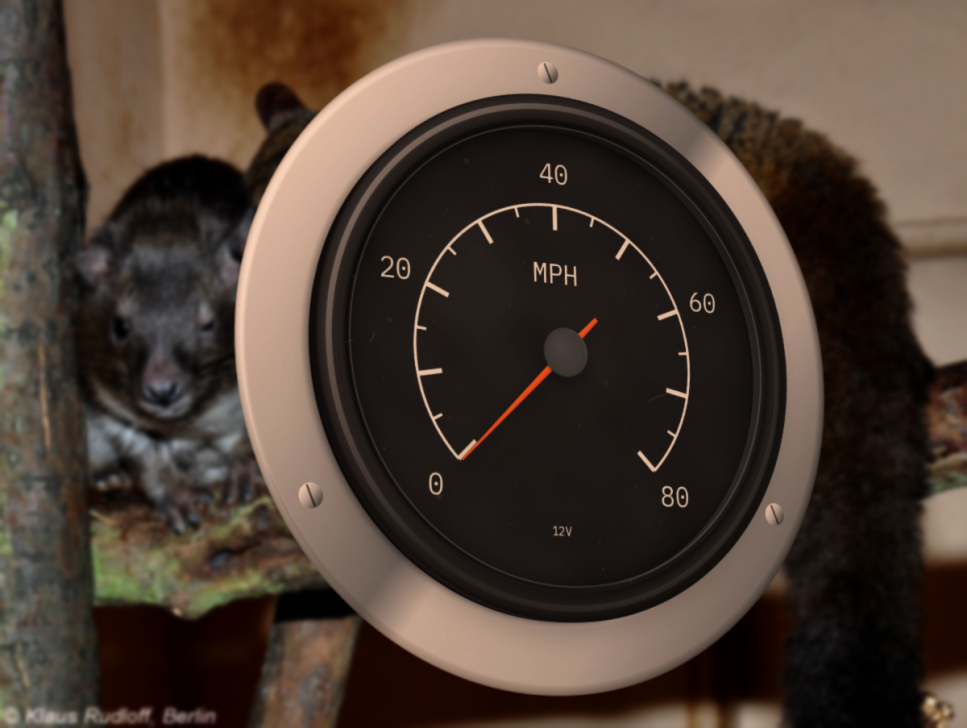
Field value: 0 mph
